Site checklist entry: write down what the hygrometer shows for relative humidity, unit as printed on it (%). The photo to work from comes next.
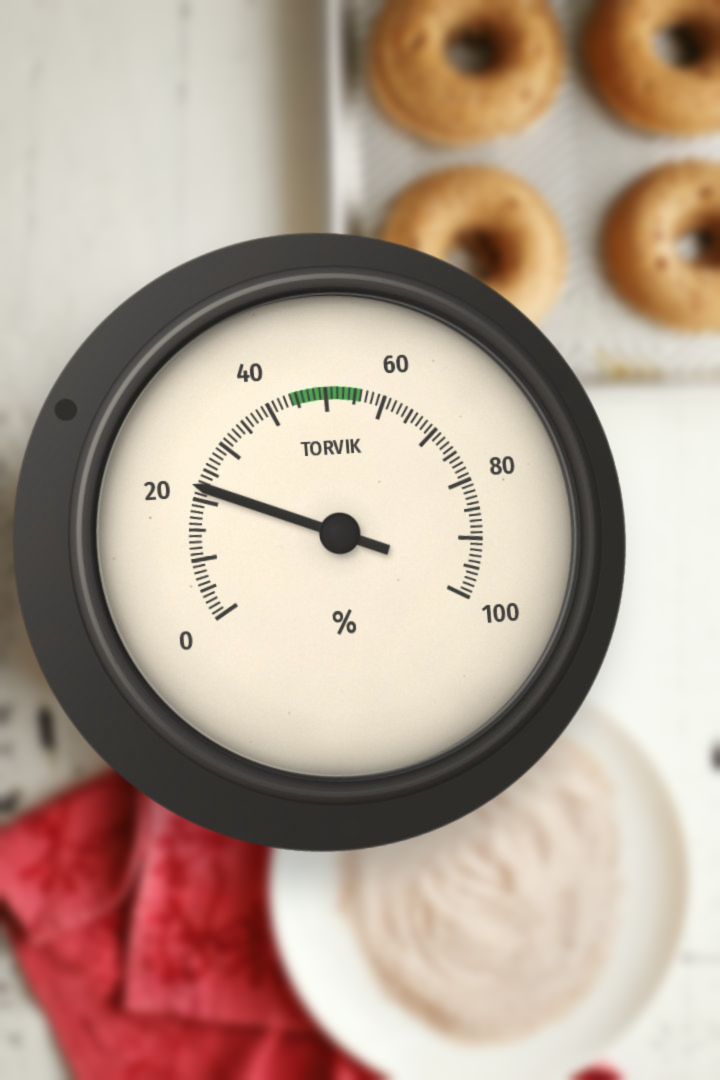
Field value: 22 %
